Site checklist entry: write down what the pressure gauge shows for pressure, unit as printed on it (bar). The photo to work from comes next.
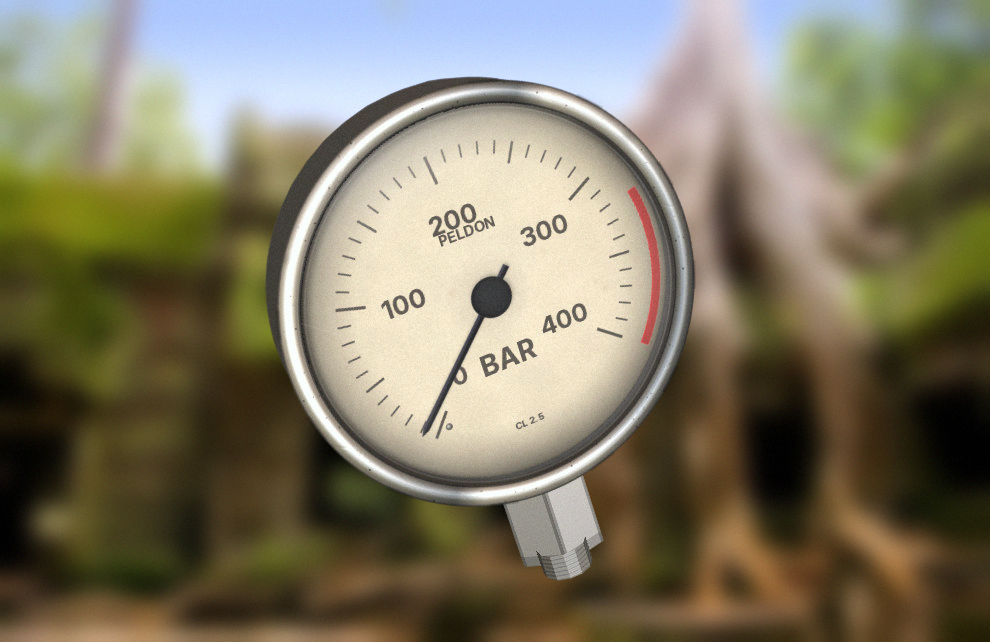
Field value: 10 bar
